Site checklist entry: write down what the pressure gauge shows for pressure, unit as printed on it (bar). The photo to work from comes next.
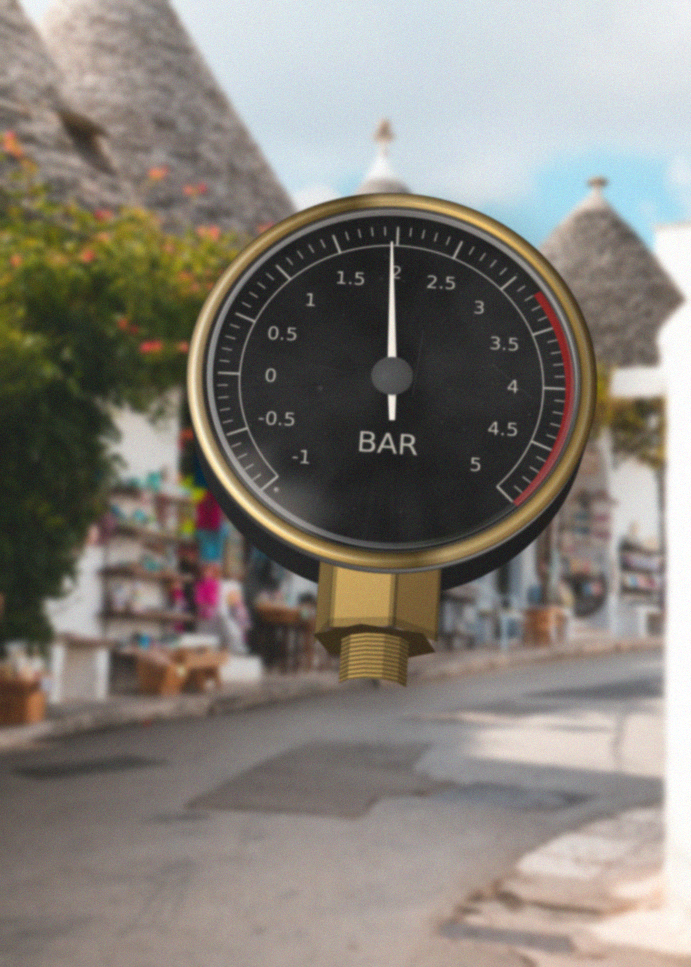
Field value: 1.95 bar
